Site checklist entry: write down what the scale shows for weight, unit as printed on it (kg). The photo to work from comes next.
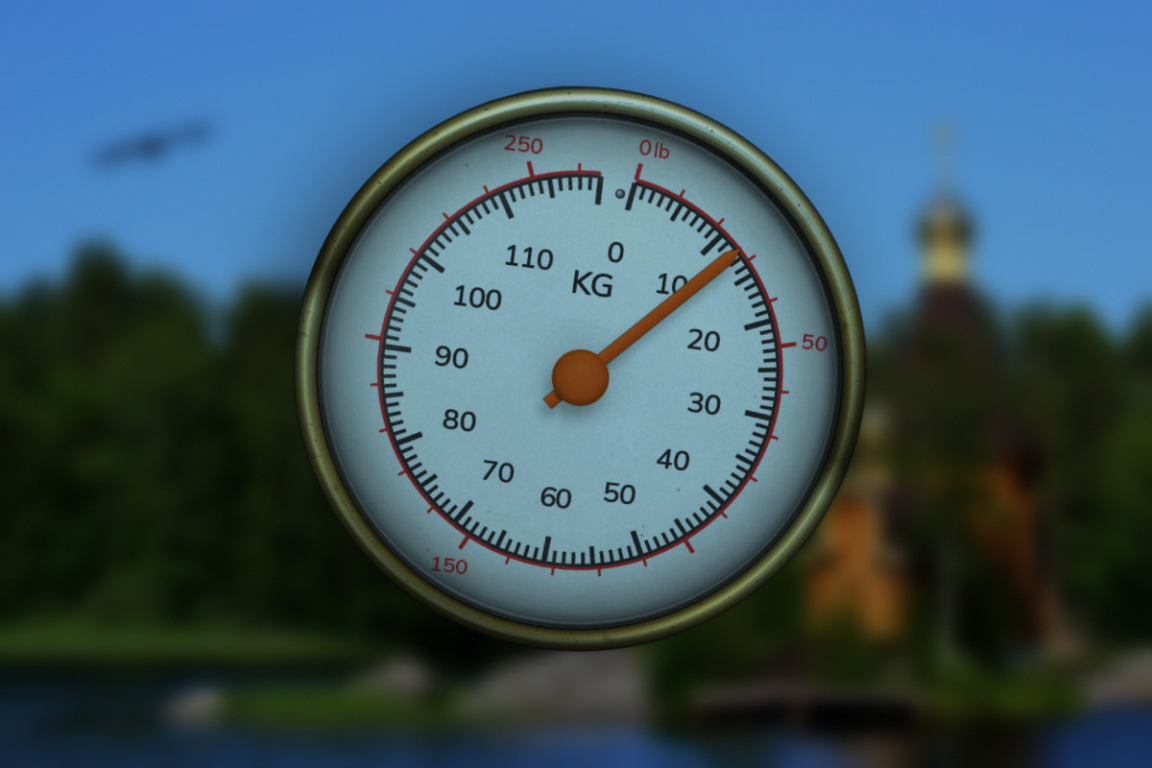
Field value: 12 kg
